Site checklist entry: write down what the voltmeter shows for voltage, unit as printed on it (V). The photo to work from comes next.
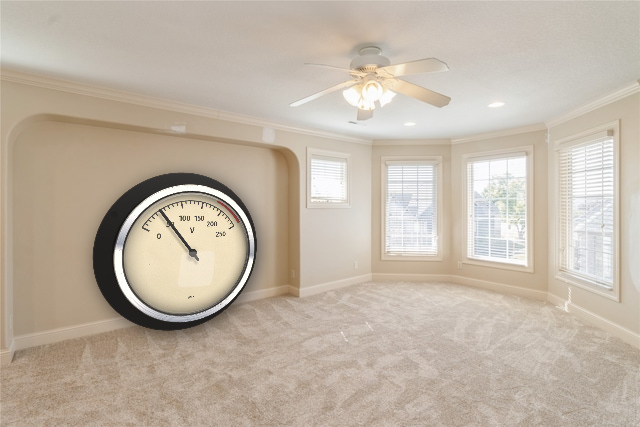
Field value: 50 V
